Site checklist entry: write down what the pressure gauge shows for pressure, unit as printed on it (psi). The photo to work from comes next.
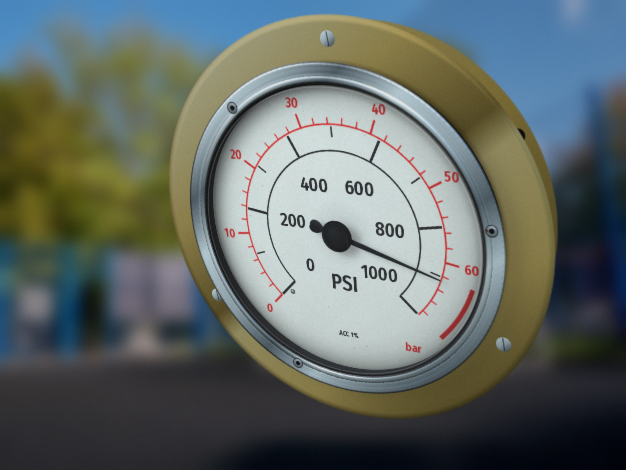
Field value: 900 psi
